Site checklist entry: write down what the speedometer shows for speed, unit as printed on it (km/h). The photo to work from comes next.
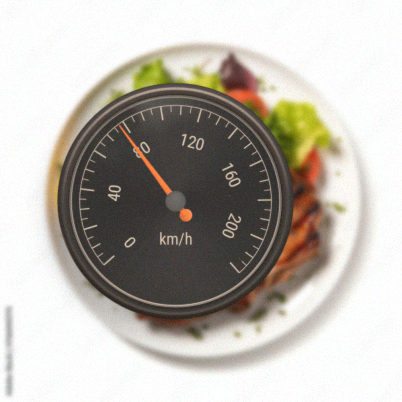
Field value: 77.5 km/h
